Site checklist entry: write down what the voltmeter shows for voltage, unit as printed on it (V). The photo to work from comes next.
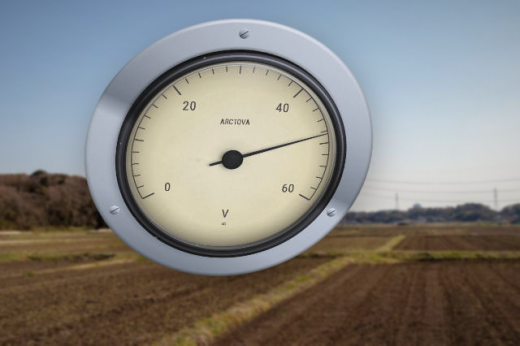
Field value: 48 V
